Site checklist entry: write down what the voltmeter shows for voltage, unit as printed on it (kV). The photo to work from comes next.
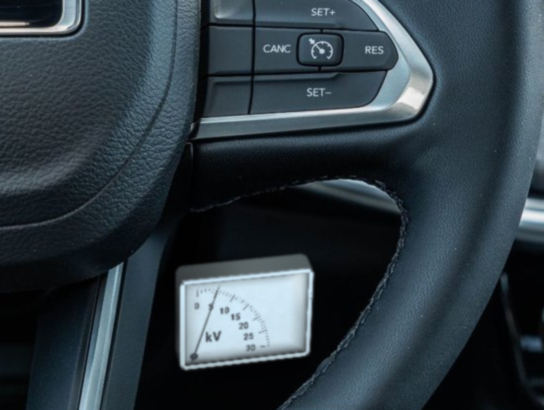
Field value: 5 kV
